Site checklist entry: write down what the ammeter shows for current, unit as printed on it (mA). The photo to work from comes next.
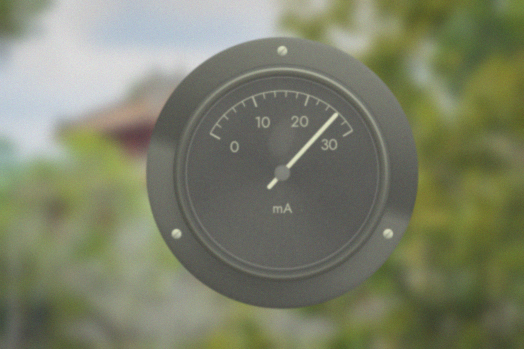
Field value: 26 mA
